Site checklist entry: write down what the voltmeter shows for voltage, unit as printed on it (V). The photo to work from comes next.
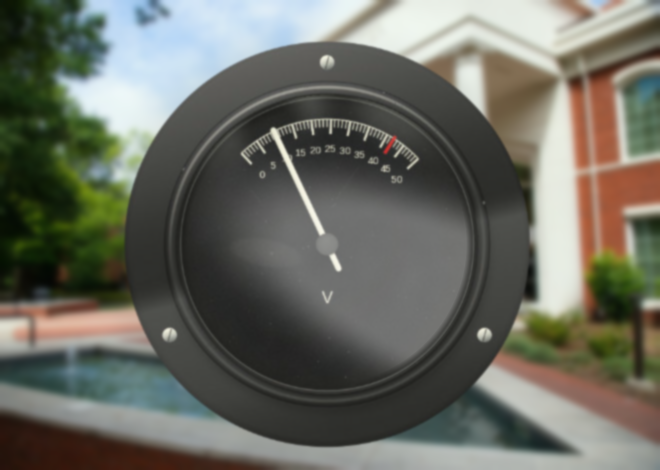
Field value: 10 V
